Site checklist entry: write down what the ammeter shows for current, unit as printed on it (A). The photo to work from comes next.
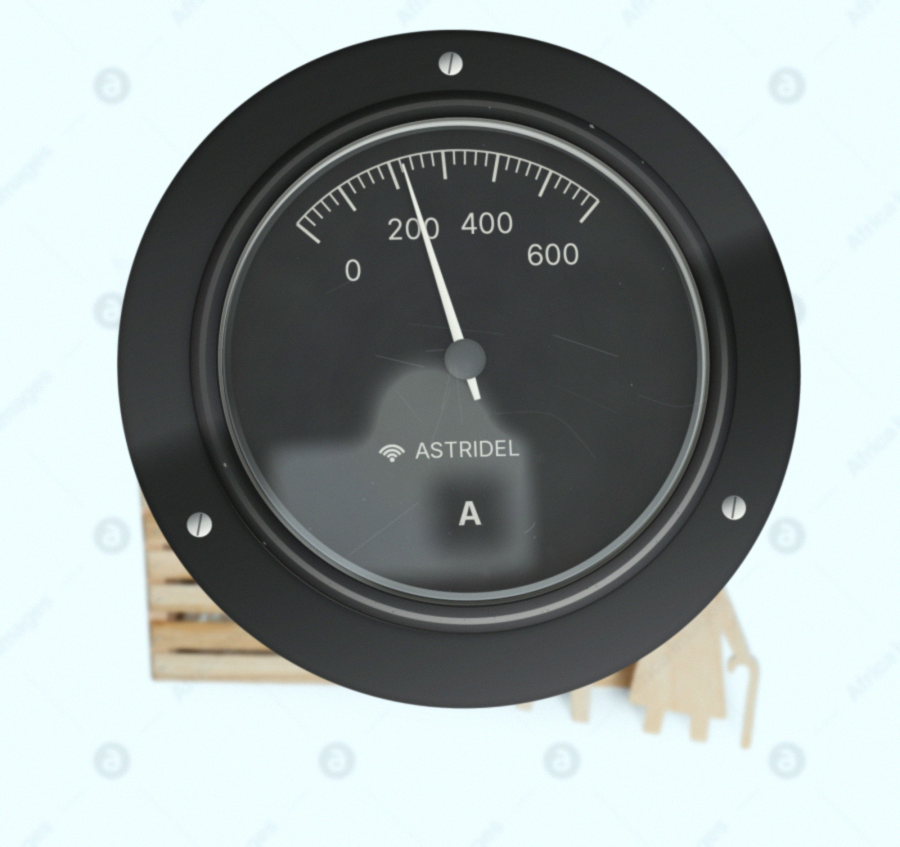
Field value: 220 A
